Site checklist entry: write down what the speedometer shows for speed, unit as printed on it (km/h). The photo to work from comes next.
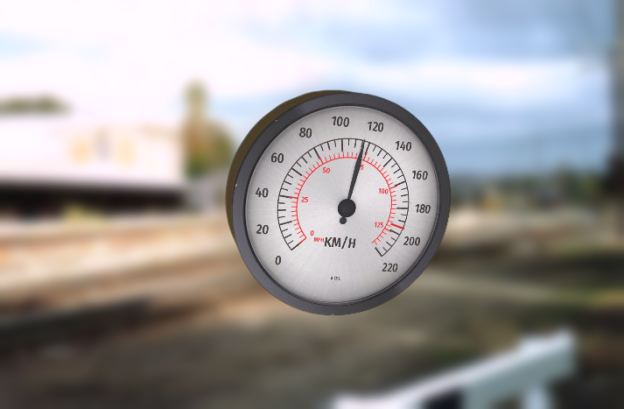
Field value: 115 km/h
